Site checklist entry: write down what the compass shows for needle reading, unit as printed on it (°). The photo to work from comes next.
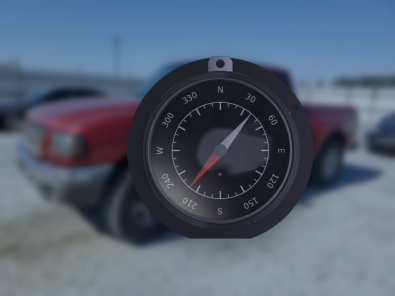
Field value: 220 °
